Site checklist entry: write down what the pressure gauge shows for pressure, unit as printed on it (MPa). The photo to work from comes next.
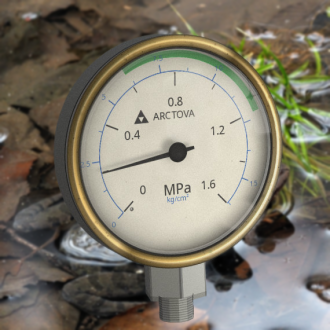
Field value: 0.2 MPa
